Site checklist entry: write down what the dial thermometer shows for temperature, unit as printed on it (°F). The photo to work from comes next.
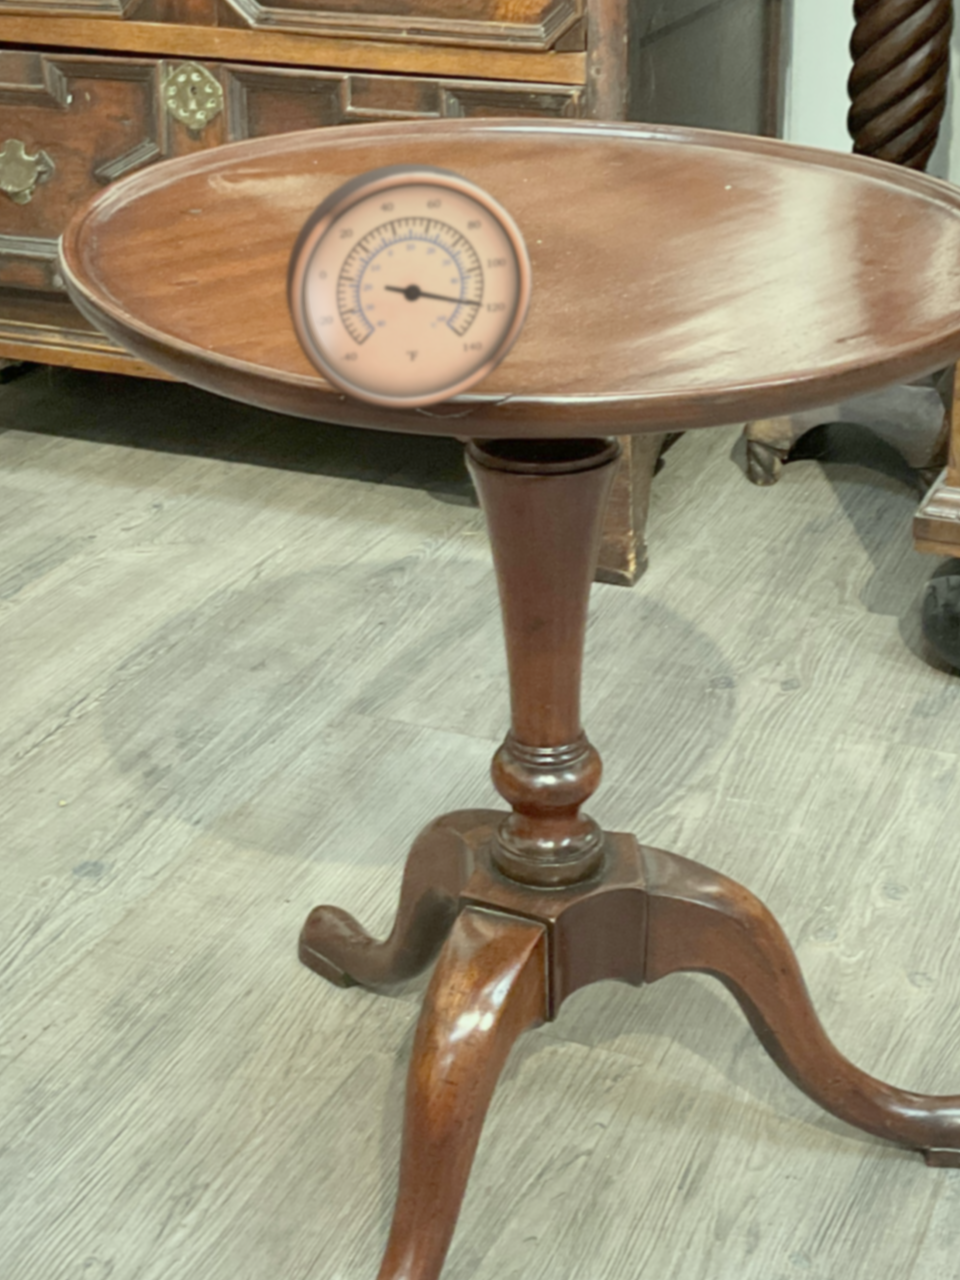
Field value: 120 °F
